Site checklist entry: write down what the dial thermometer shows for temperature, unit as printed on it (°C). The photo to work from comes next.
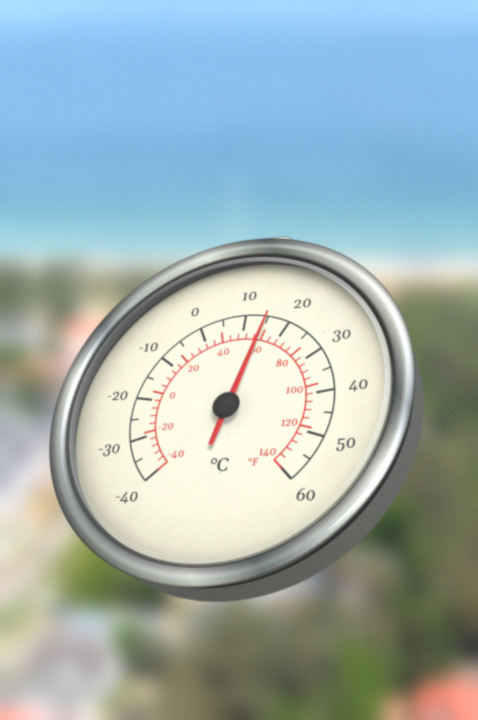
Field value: 15 °C
